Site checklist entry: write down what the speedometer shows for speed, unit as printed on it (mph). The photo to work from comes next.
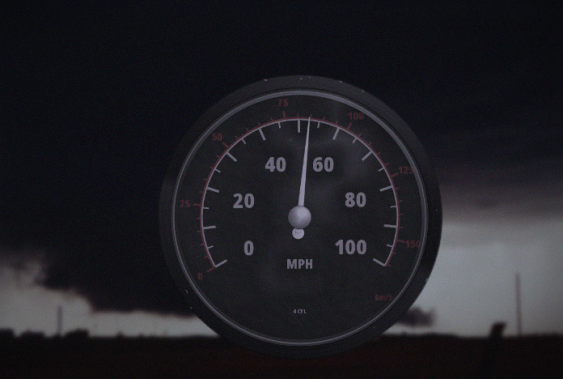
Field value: 52.5 mph
